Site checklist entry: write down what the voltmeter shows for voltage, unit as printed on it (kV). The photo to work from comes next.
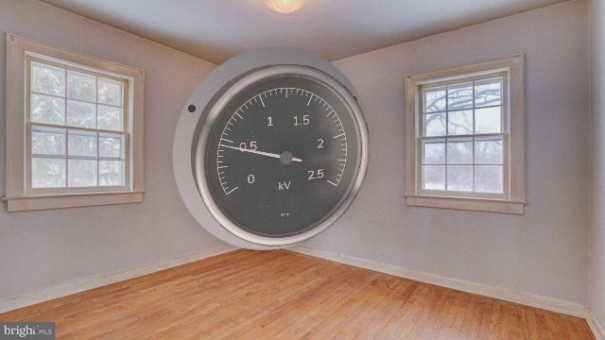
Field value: 0.45 kV
